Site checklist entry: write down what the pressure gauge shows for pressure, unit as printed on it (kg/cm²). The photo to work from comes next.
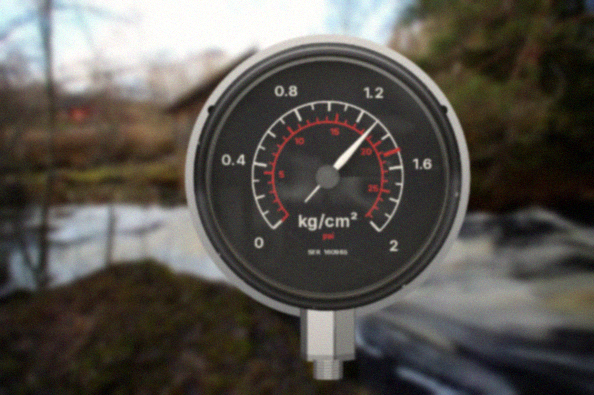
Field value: 1.3 kg/cm²
